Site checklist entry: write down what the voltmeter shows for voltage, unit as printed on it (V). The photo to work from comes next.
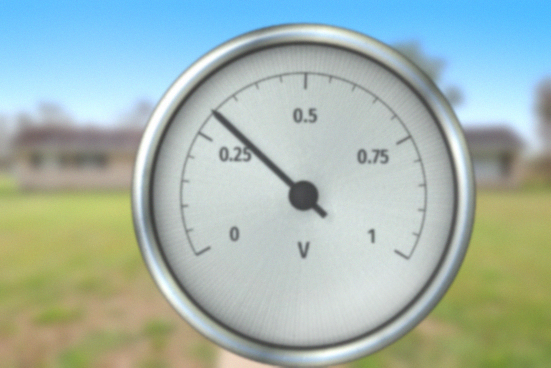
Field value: 0.3 V
